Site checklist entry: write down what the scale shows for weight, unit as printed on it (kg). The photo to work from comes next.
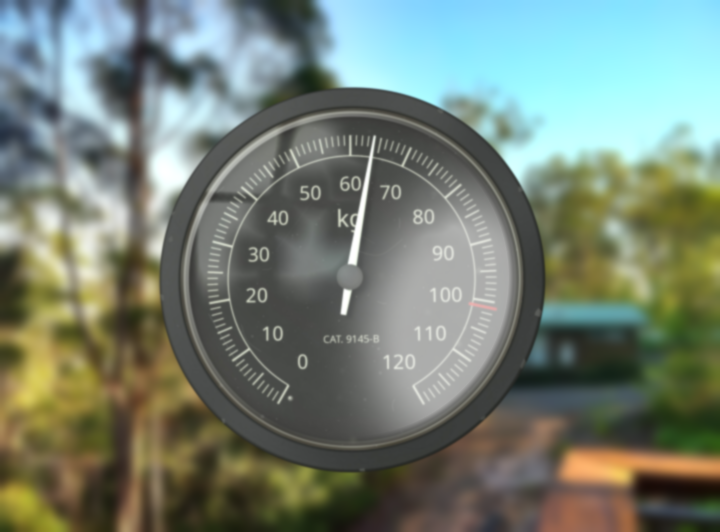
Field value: 64 kg
